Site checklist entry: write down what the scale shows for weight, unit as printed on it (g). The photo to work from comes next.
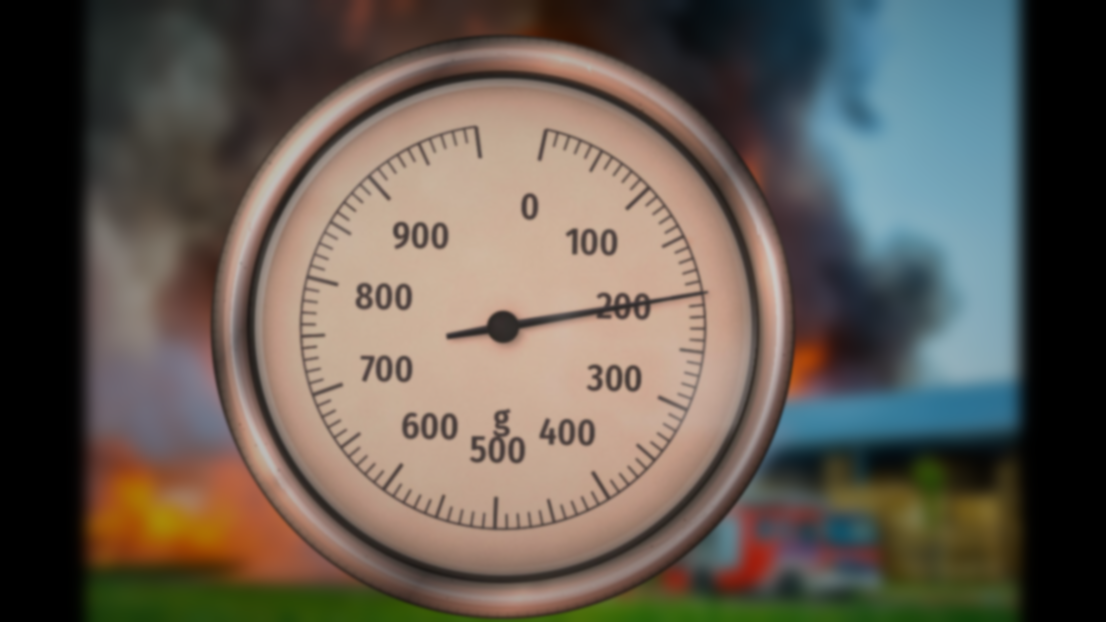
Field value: 200 g
